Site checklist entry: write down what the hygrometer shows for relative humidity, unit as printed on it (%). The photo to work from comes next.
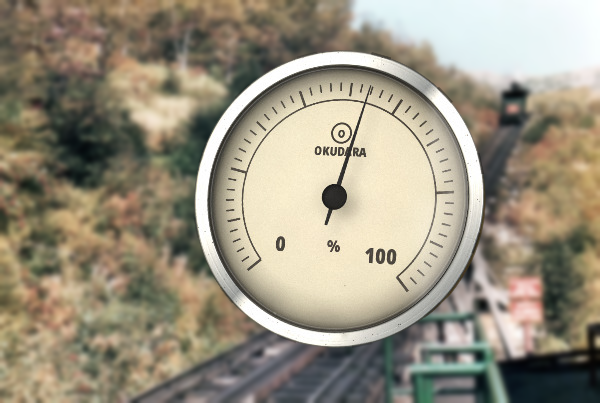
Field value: 54 %
